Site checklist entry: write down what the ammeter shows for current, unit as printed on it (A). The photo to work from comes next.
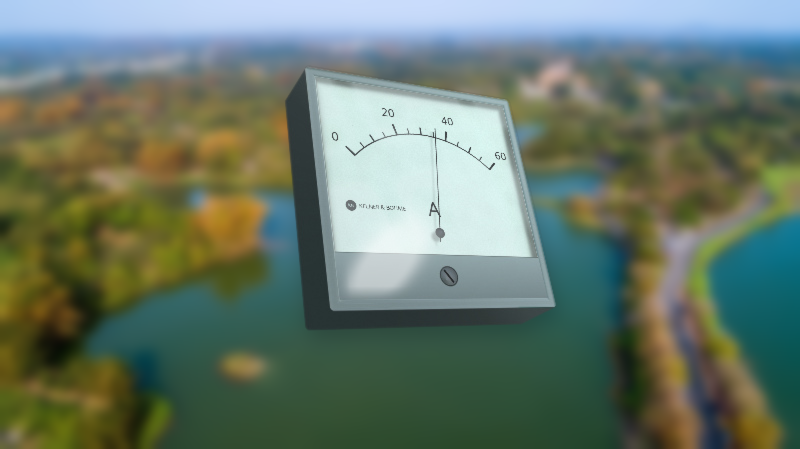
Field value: 35 A
